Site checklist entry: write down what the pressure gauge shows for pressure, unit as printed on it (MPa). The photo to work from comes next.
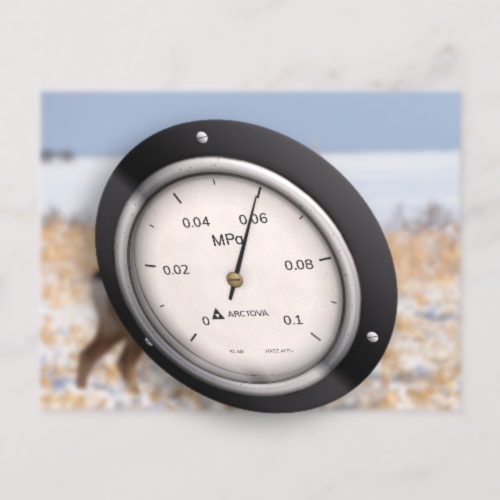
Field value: 0.06 MPa
